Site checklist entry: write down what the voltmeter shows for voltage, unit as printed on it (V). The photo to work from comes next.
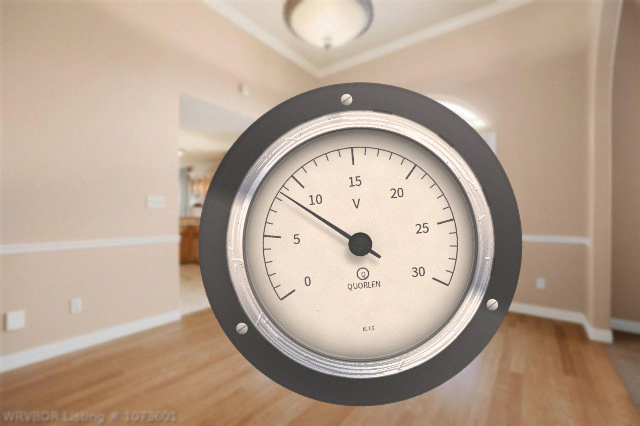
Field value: 8.5 V
